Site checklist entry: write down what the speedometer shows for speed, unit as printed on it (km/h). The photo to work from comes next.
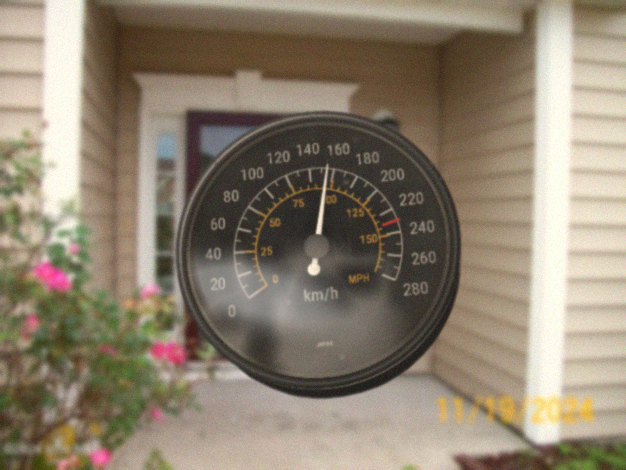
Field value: 155 km/h
